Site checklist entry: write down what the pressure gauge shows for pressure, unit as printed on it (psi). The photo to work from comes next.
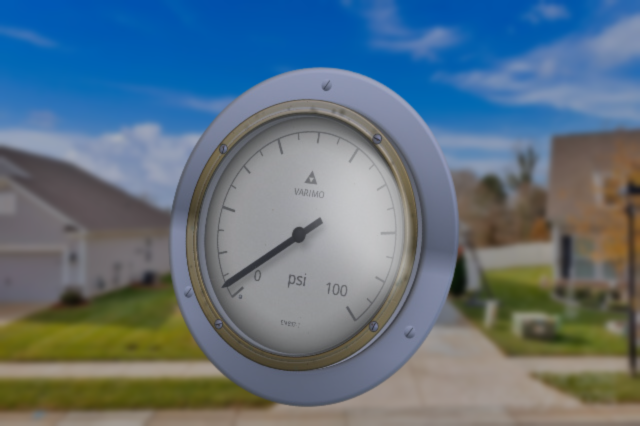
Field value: 2.5 psi
